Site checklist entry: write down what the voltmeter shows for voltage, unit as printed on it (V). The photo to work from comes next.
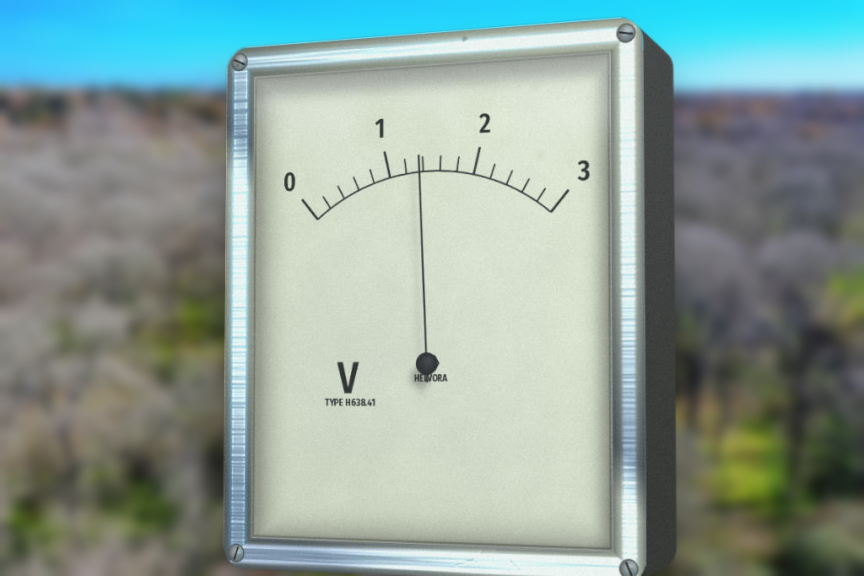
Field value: 1.4 V
